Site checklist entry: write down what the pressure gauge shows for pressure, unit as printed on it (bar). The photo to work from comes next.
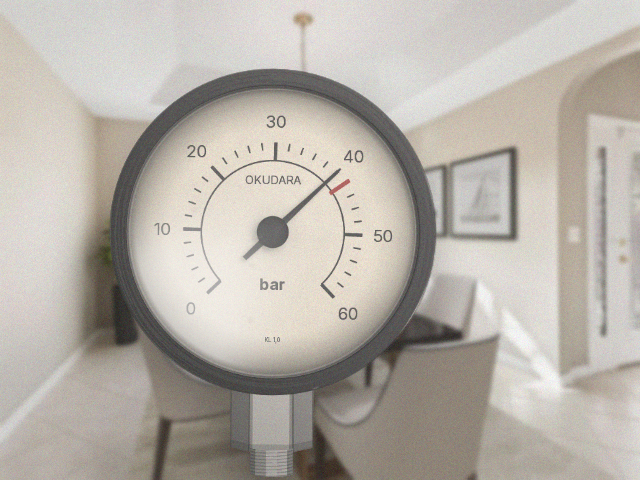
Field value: 40 bar
